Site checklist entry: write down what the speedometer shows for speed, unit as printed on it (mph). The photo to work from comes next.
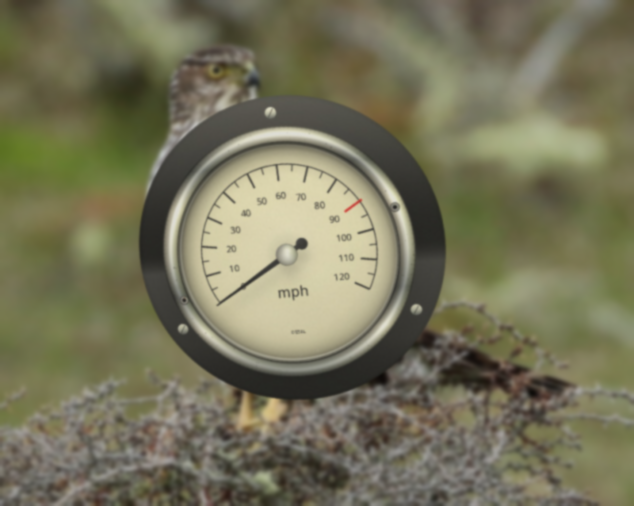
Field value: 0 mph
